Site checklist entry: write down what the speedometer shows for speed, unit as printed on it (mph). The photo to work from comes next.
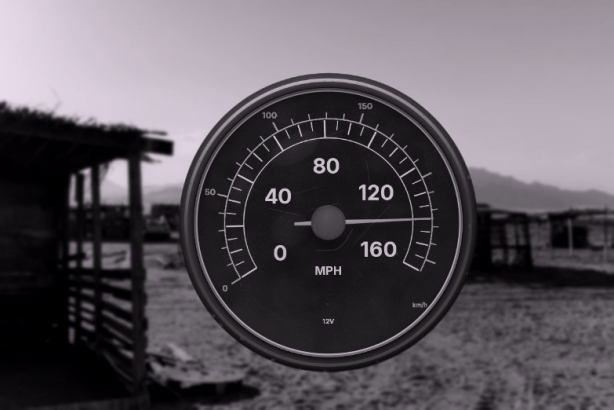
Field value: 140 mph
